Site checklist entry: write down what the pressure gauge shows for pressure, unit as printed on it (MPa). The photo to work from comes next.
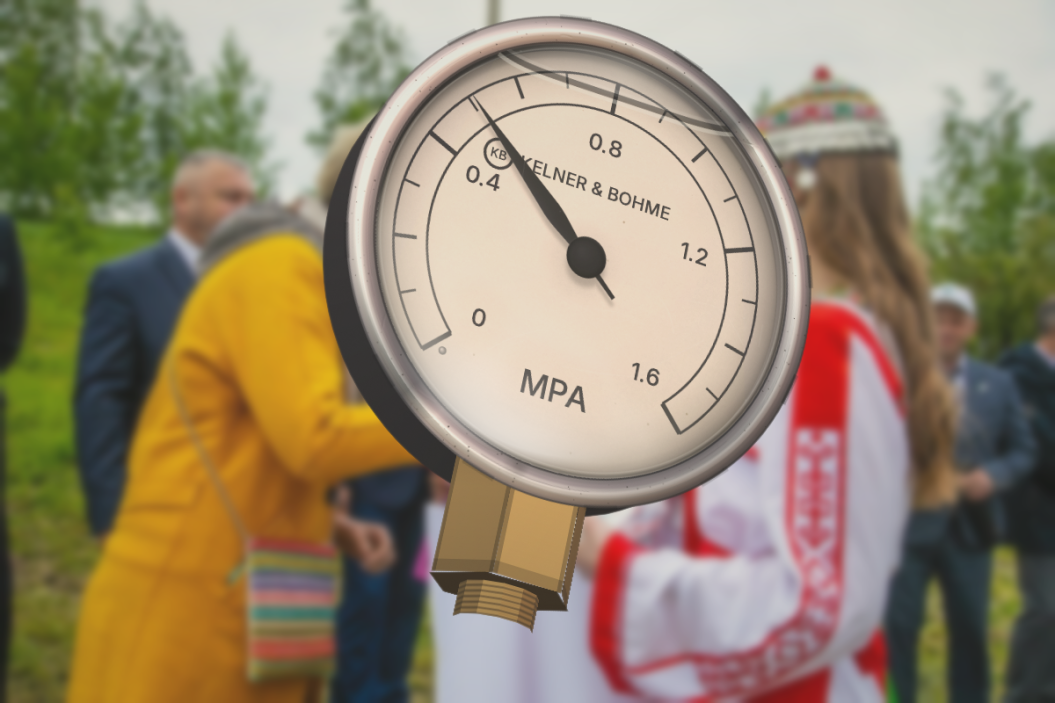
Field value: 0.5 MPa
